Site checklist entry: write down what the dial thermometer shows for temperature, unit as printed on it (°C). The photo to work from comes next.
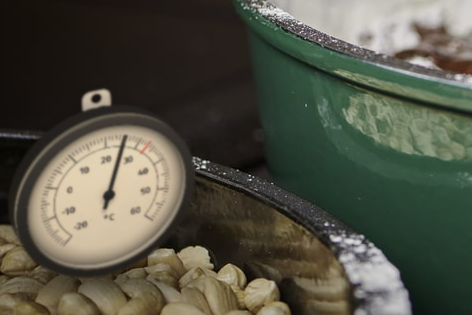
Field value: 25 °C
